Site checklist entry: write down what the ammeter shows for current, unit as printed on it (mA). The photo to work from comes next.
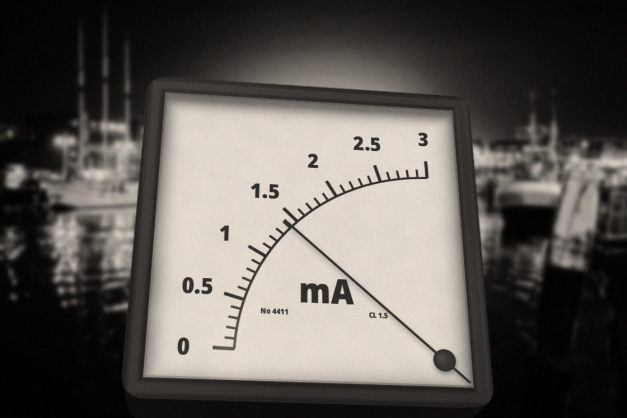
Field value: 1.4 mA
